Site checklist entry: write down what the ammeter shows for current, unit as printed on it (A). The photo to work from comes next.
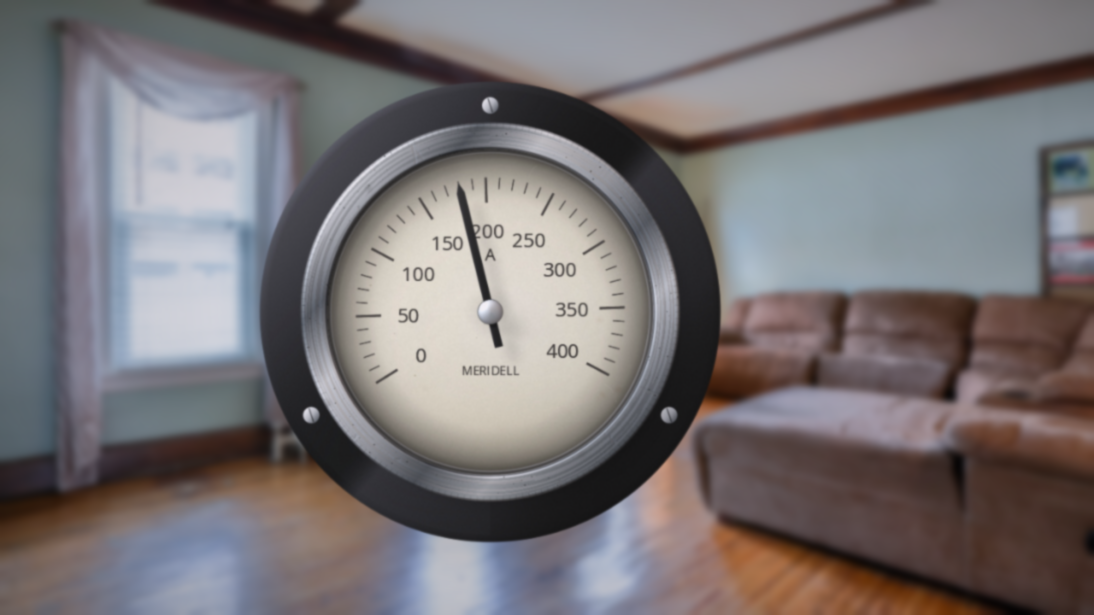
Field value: 180 A
